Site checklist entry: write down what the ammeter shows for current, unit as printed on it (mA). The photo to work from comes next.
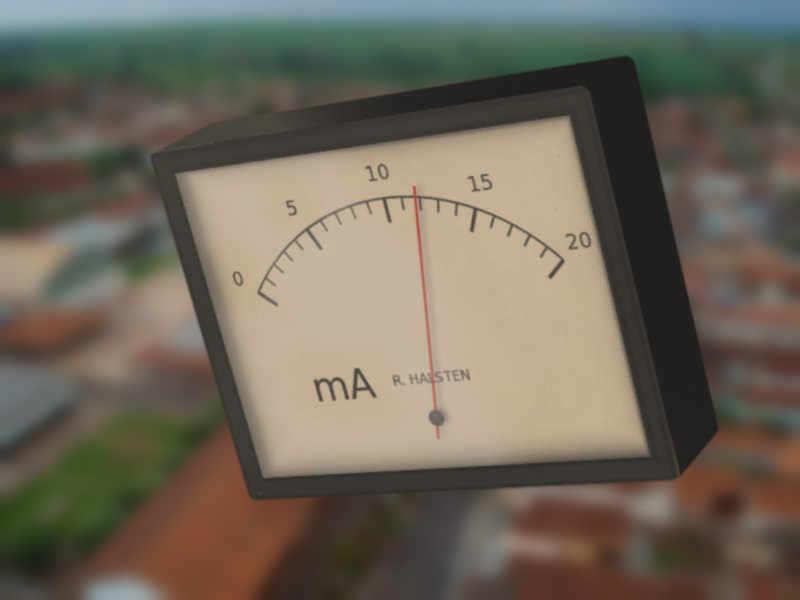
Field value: 12 mA
